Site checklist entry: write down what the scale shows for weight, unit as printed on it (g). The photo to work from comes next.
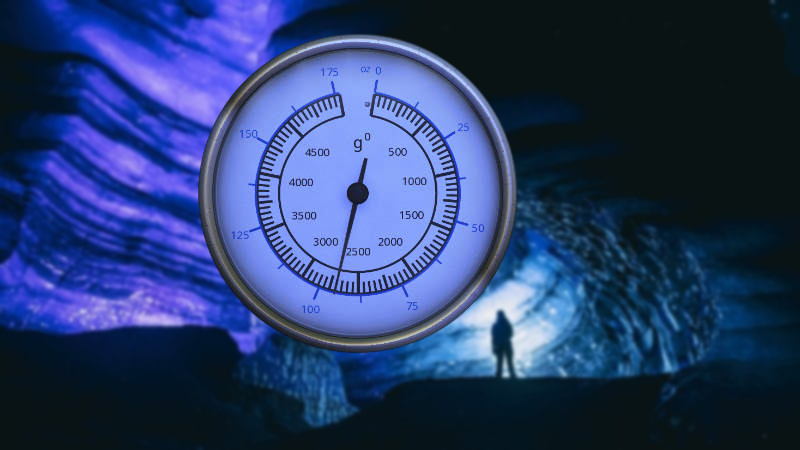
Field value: 2700 g
